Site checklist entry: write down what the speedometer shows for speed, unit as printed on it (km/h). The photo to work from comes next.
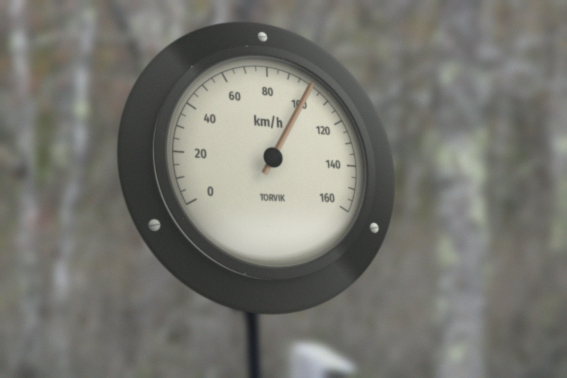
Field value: 100 km/h
